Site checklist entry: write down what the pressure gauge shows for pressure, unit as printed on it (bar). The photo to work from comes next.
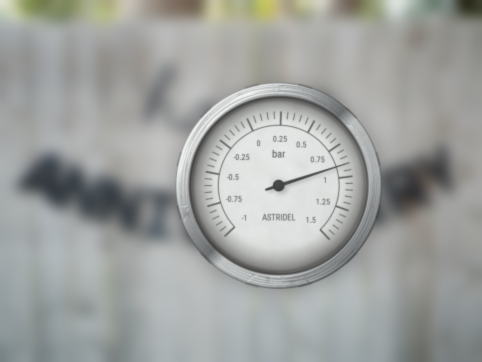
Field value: 0.9 bar
